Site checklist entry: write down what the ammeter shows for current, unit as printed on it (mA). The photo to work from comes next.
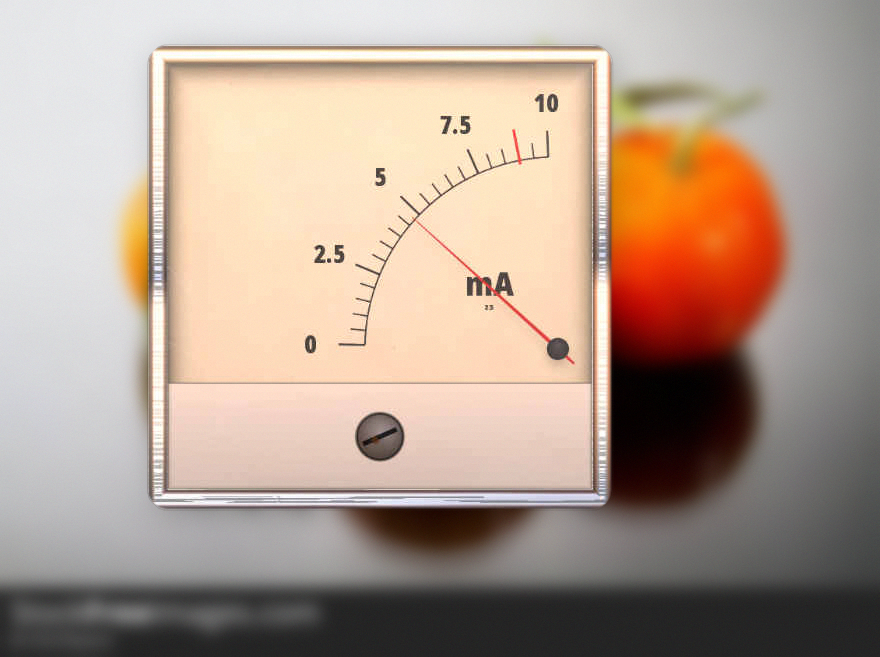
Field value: 4.75 mA
